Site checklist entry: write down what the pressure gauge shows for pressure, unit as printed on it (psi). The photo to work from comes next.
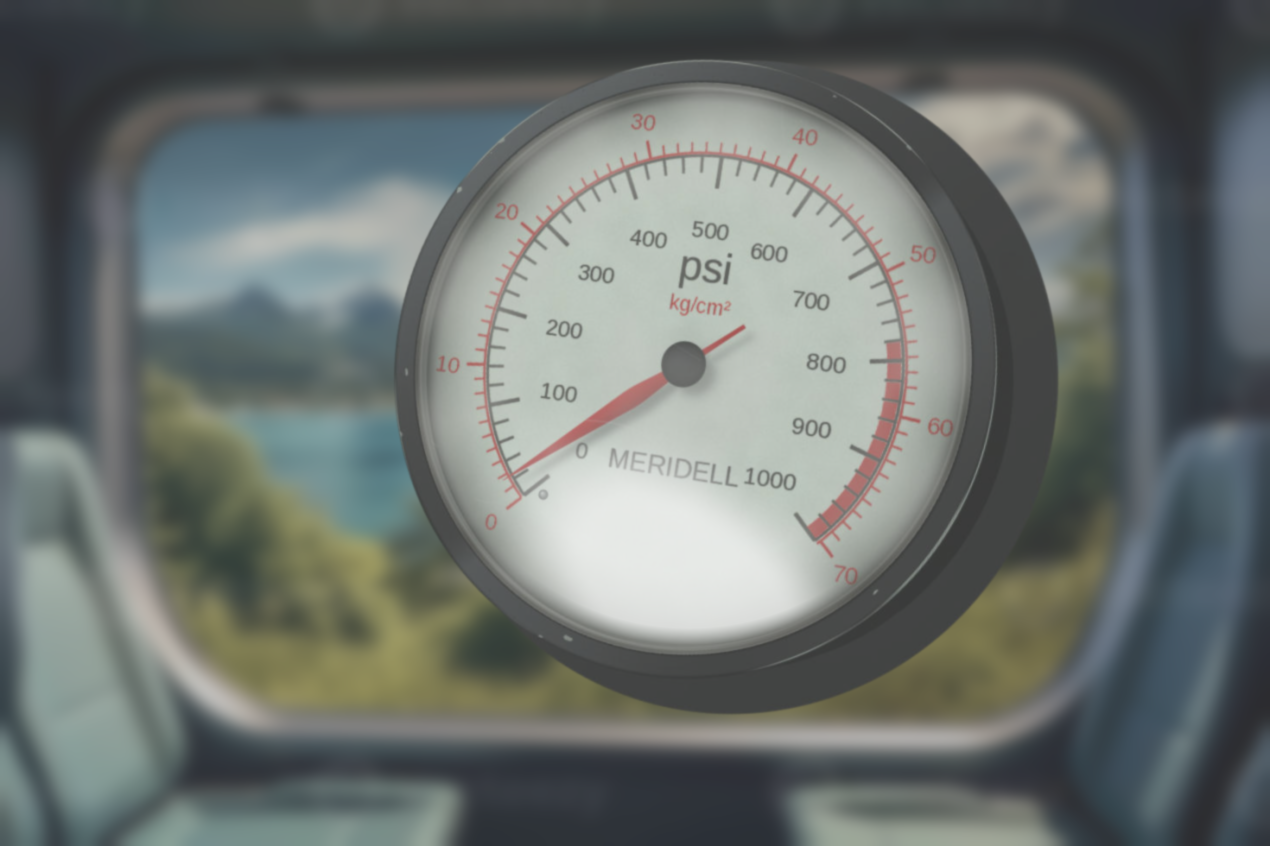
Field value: 20 psi
